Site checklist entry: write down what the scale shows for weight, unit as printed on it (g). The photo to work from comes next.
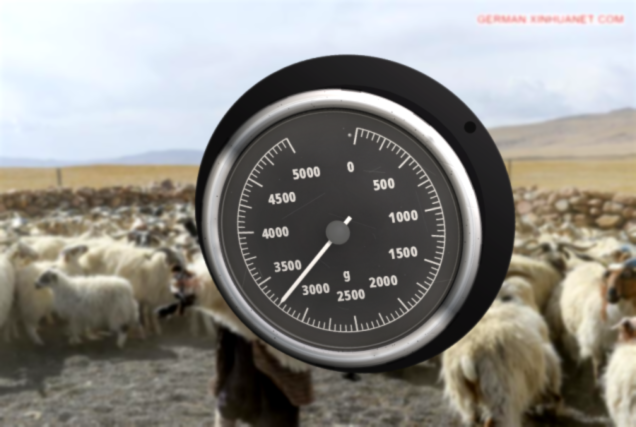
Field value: 3250 g
